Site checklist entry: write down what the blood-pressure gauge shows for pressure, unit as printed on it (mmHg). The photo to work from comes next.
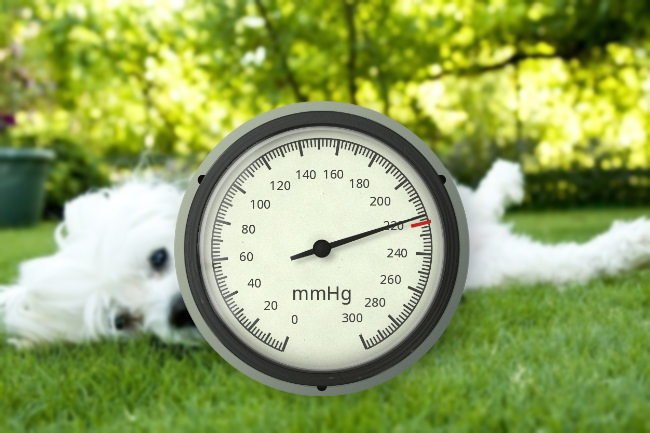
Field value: 220 mmHg
